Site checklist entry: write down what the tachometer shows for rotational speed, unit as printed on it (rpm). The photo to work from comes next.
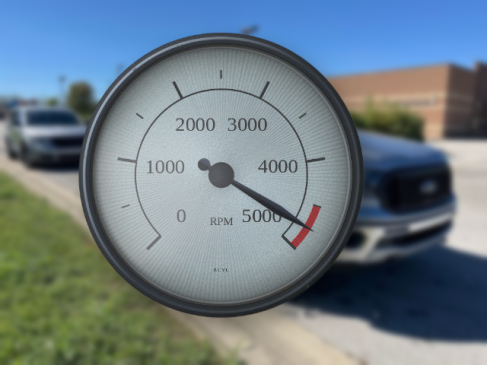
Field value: 4750 rpm
